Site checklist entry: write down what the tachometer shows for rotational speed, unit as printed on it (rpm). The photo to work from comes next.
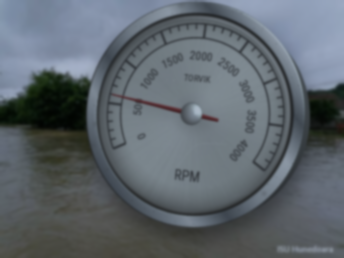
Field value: 600 rpm
